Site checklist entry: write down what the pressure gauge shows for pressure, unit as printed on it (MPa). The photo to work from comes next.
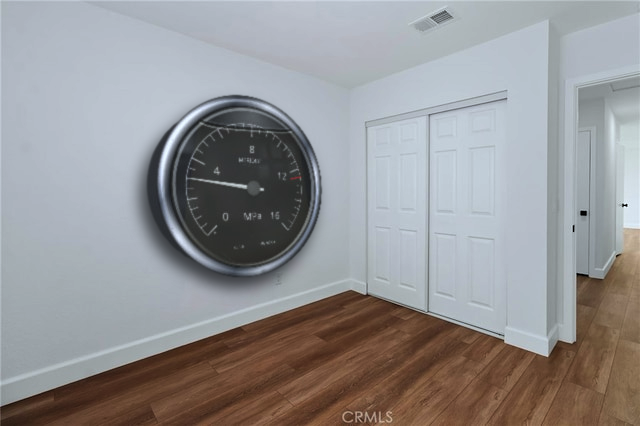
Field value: 3 MPa
